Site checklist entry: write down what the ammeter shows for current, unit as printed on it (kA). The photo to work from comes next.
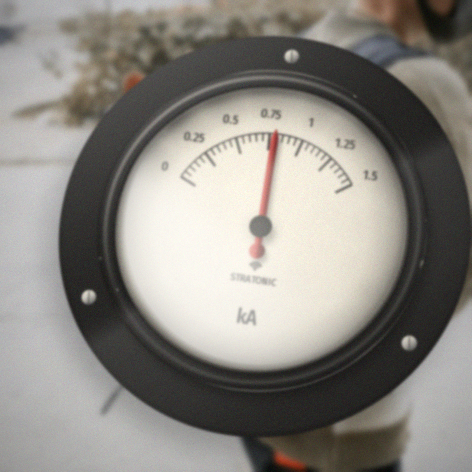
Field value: 0.8 kA
